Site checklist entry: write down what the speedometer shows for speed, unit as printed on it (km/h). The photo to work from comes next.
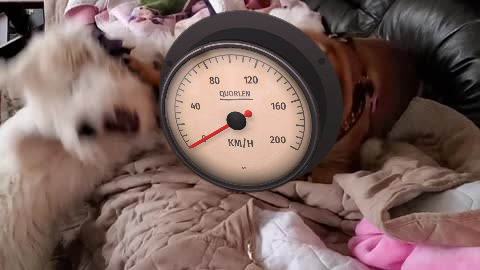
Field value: 0 km/h
